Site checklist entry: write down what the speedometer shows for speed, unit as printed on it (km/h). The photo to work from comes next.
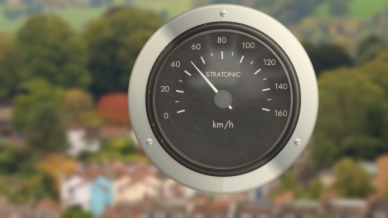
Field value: 50 km/h
